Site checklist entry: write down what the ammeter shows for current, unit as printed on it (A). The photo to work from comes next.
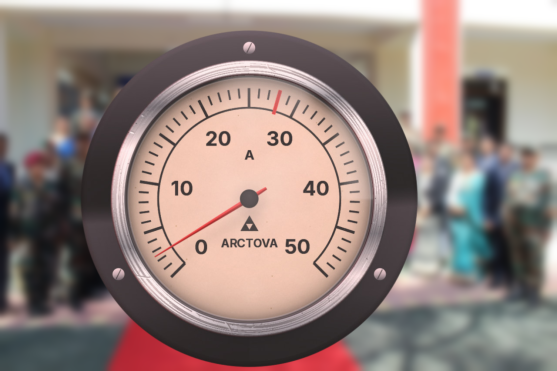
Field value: 2.5 A
